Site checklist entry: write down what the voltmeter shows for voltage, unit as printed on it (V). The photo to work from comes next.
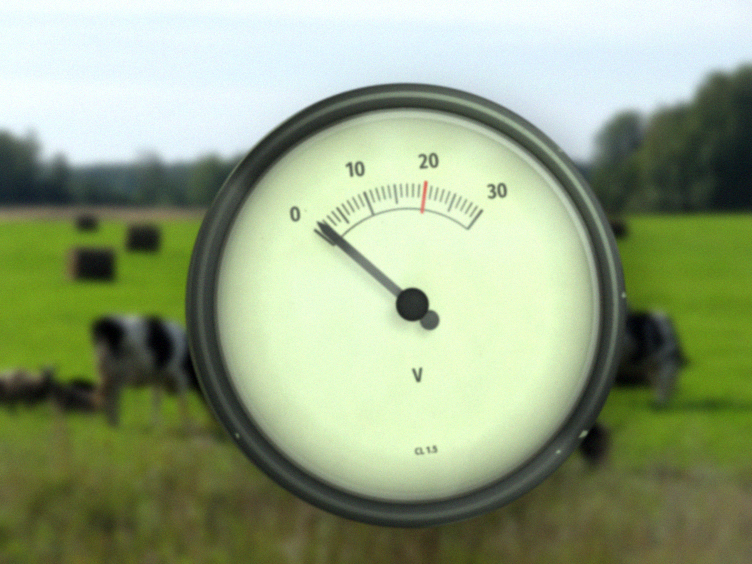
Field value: 1 V
